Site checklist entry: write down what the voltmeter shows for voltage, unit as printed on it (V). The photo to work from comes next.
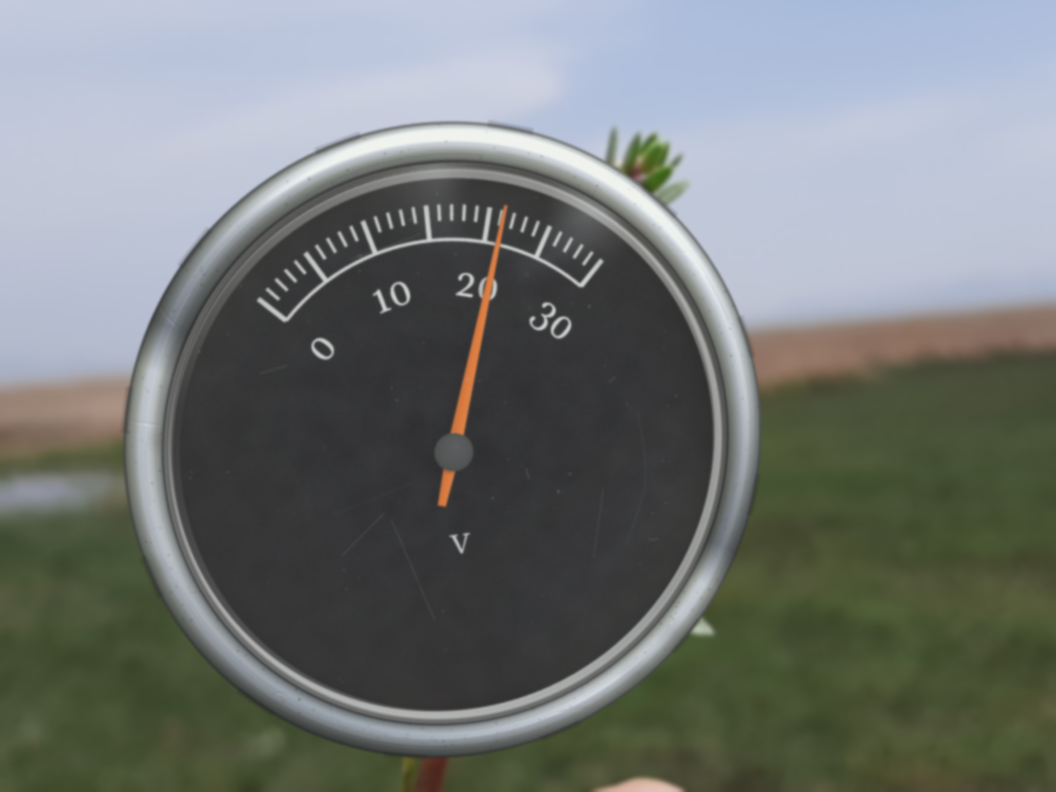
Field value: 21 V
